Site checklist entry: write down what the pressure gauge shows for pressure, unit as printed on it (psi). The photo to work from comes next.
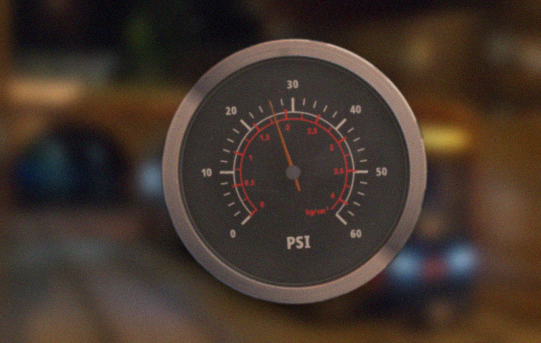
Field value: 26 psi
